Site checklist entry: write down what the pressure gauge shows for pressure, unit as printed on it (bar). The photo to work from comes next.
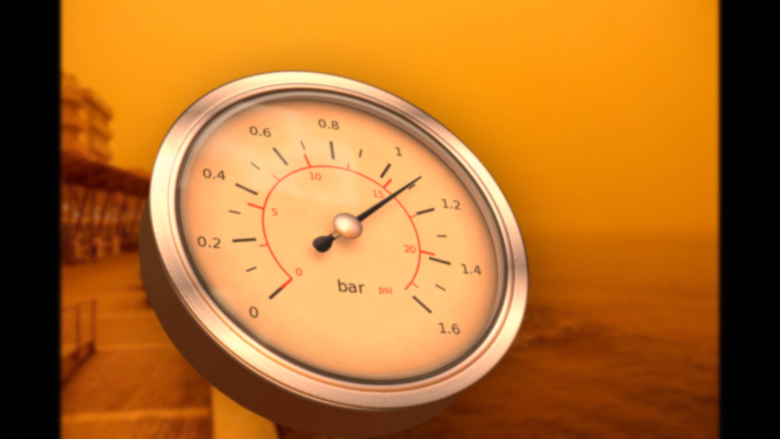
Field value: 1.1 bar
